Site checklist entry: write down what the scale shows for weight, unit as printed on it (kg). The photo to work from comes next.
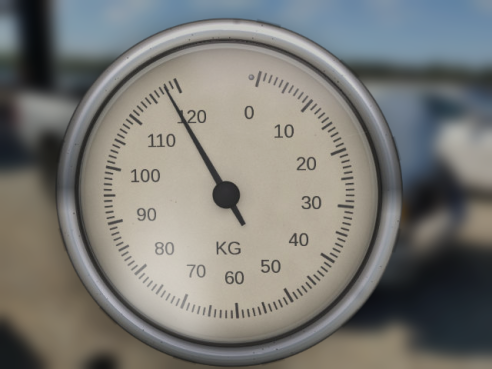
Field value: 118 kg
